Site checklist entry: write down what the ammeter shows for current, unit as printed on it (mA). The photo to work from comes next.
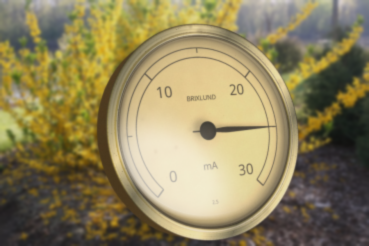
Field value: 25 mA
